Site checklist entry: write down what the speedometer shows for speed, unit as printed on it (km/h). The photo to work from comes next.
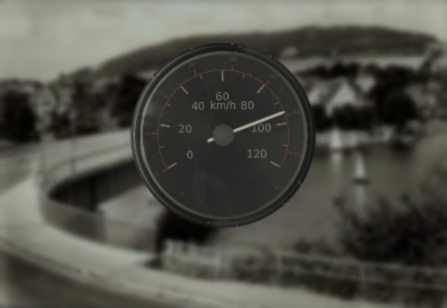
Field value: 95 km/h
